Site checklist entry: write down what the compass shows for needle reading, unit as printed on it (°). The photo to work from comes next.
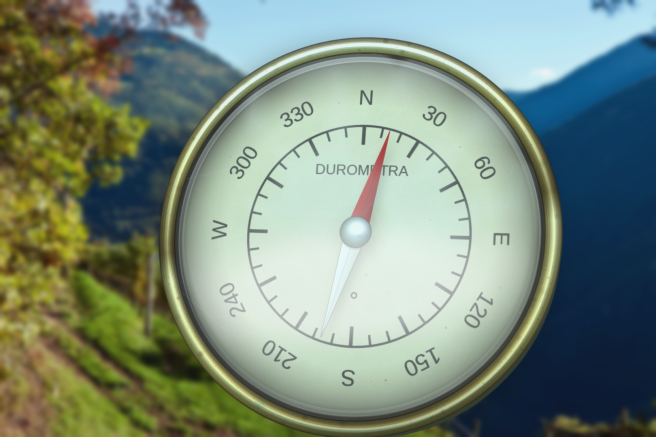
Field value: 15 °
